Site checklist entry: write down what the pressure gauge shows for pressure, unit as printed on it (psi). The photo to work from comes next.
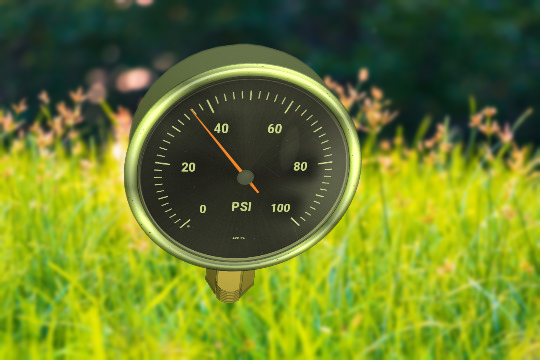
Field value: 36 psi
